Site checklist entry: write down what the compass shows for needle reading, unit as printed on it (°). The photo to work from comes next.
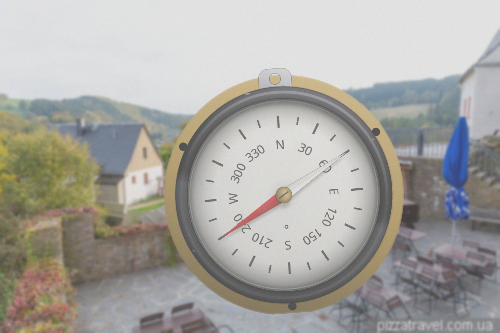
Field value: 240 °
